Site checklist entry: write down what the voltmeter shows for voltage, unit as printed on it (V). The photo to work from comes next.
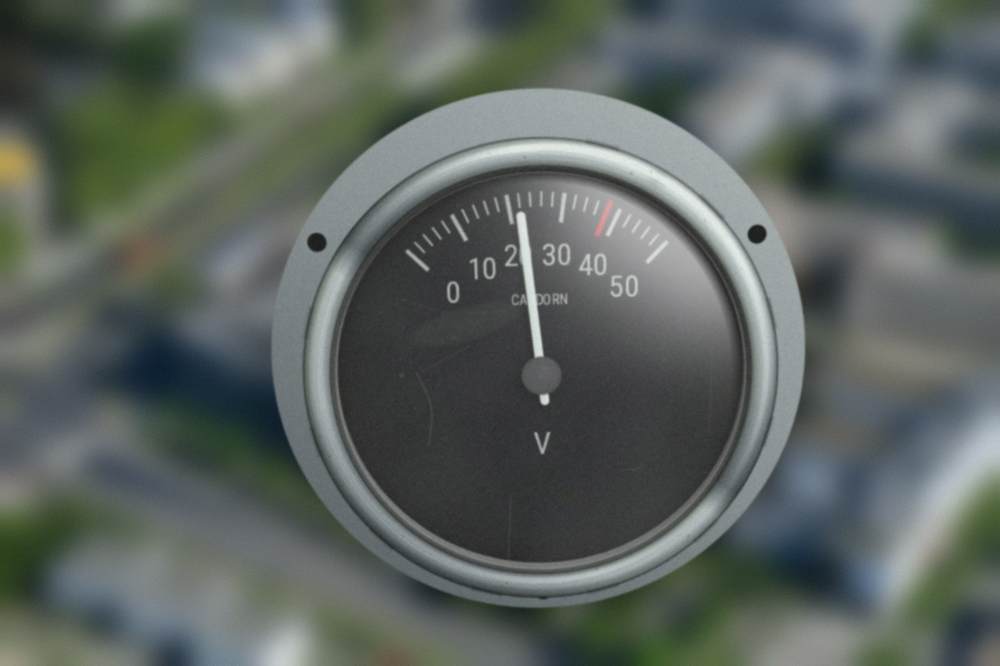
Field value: 22 V
